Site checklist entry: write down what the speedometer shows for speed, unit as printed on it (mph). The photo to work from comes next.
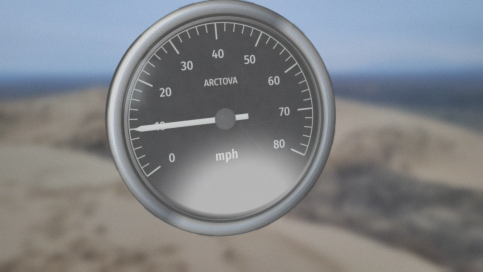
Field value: 10 mph
